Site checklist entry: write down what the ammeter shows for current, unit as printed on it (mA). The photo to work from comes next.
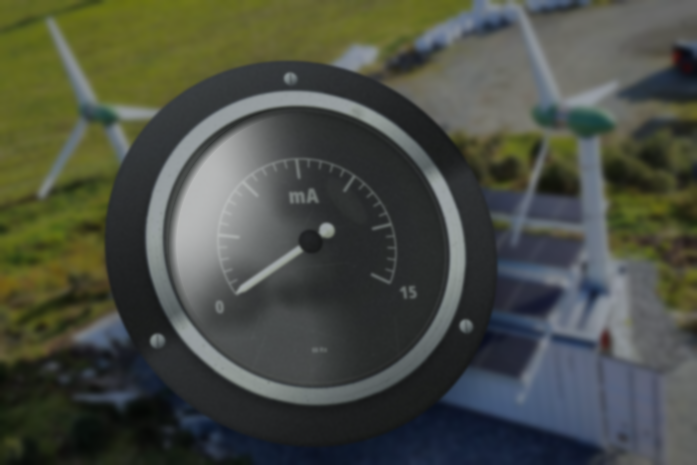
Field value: 0 mA
